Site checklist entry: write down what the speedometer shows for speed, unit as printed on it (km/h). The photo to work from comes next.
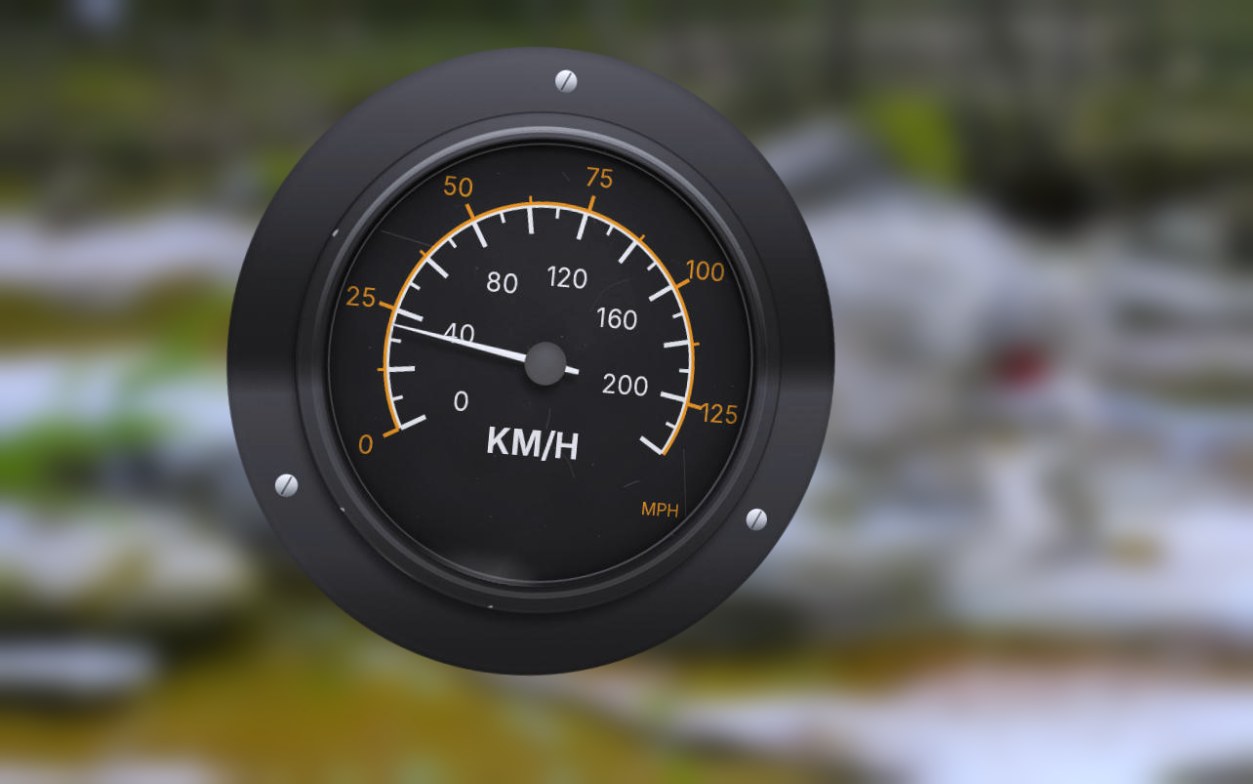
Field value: 35 km/h
